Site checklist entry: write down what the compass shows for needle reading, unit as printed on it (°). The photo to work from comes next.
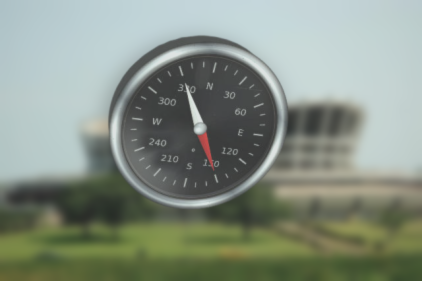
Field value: 150 °
